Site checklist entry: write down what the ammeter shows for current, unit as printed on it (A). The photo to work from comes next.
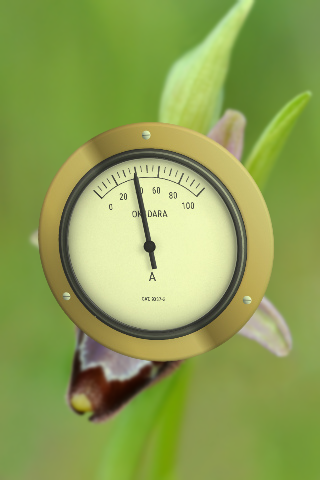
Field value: 40 A
